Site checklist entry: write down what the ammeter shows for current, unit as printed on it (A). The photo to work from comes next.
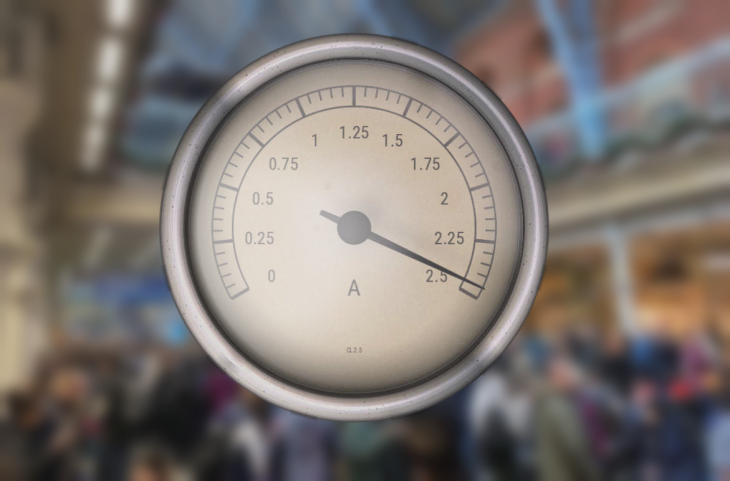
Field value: 2.45 A
